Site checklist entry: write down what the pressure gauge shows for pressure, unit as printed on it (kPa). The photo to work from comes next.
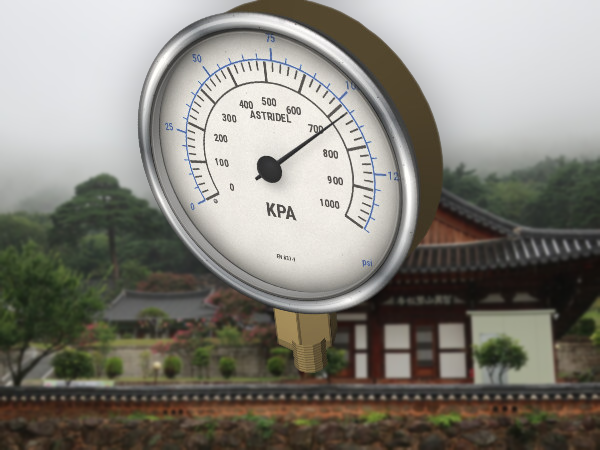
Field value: 720 kPa
